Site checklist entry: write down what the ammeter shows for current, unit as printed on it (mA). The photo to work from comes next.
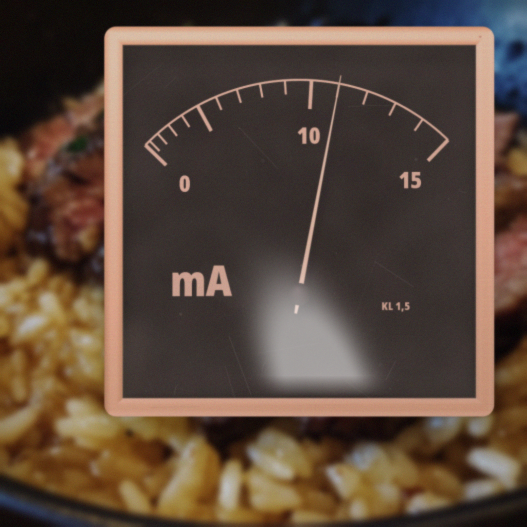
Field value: 11 mA
